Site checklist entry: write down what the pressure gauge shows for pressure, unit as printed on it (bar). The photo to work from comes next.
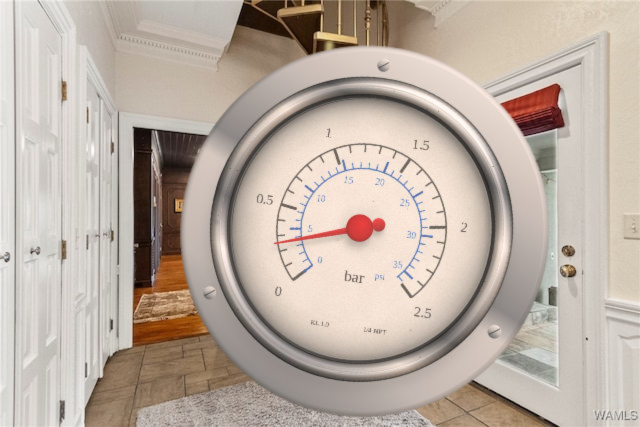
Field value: 0.25 bar
